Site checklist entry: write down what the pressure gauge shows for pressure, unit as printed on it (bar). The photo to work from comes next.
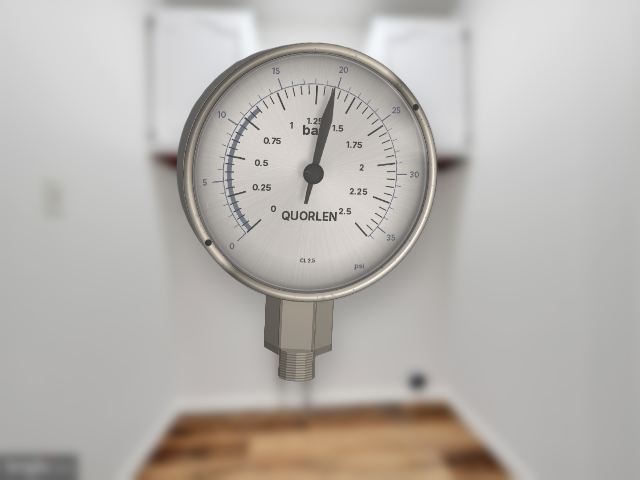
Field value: 1.35 bar
